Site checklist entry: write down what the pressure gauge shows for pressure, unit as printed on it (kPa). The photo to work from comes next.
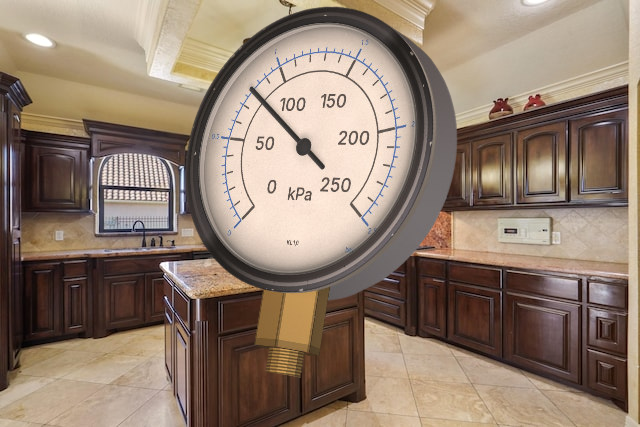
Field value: 80 kPa
